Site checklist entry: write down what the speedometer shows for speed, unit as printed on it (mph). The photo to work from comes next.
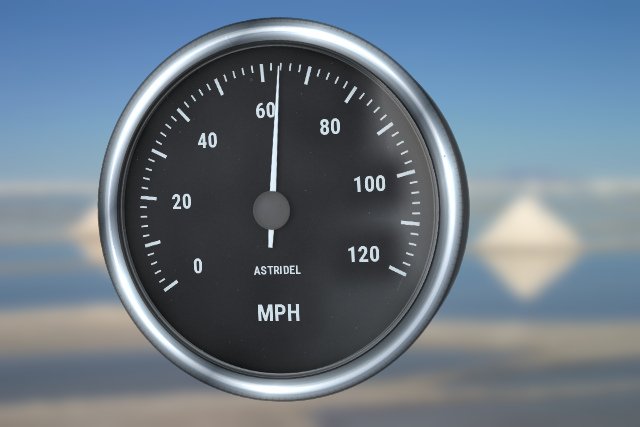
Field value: 64 mph
